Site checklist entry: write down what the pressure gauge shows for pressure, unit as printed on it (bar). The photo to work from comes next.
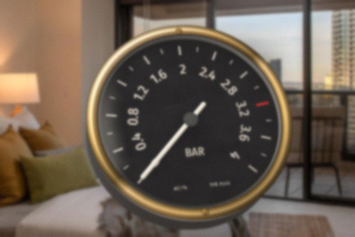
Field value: 0 bar
